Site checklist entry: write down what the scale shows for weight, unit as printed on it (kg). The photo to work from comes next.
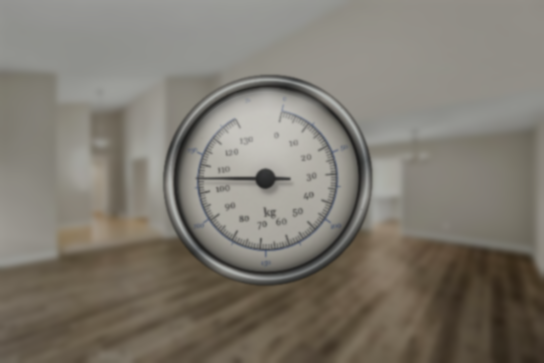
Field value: 105 kg
